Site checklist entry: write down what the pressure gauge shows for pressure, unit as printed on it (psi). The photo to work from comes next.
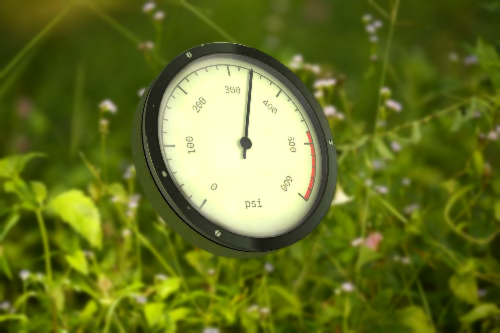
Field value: 340 psi
